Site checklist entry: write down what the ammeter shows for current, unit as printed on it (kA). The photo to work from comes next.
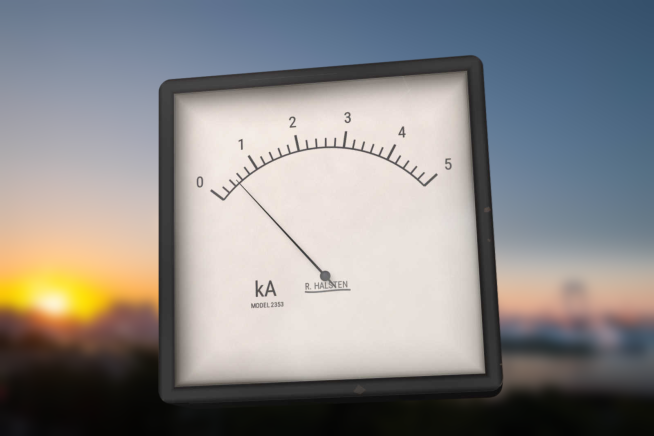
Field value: 0.5 kA
